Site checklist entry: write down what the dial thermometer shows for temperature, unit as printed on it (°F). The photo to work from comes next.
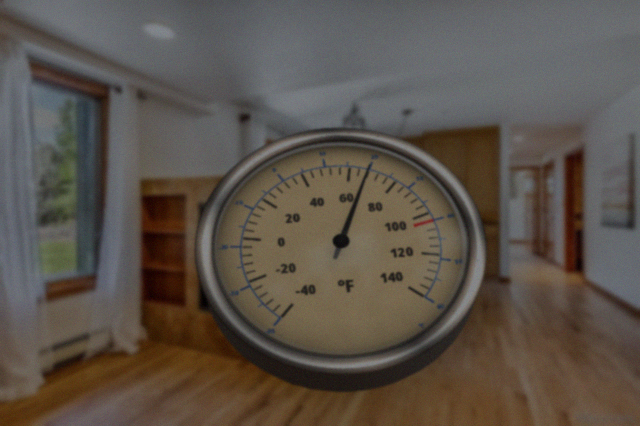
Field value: 68 °F
